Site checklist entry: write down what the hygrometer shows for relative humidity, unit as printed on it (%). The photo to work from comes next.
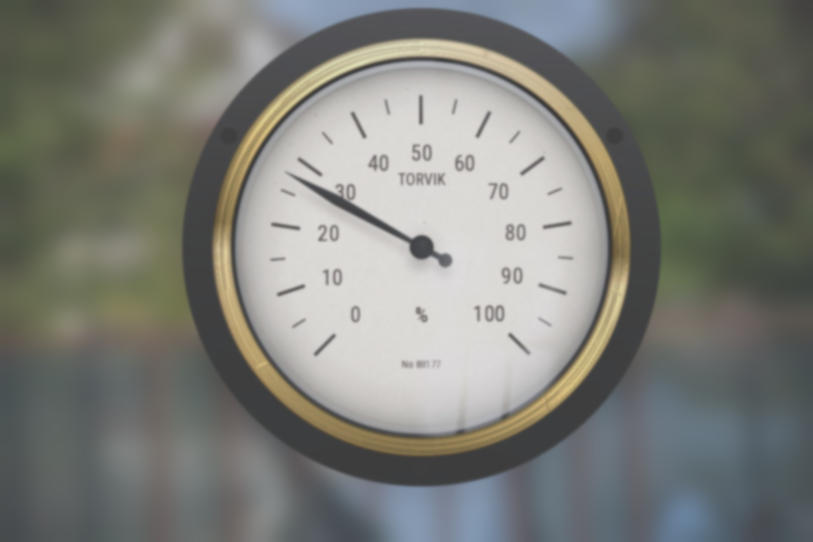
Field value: 27.5 %
